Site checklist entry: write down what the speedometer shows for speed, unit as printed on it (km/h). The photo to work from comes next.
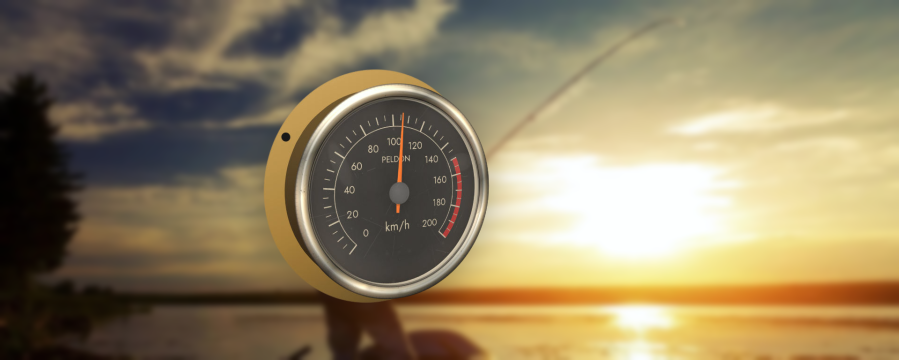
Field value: 105 km/h
